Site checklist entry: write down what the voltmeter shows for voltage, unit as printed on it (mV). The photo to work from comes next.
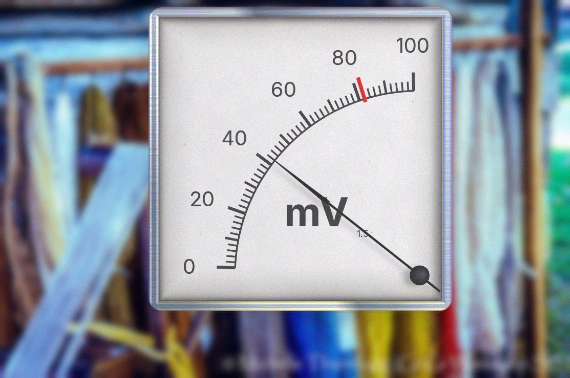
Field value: 42 mV
